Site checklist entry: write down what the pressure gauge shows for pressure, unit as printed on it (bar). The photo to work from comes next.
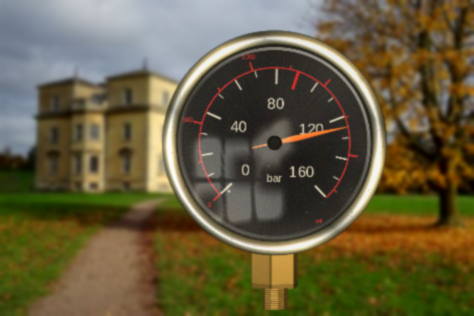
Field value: 125 bar
